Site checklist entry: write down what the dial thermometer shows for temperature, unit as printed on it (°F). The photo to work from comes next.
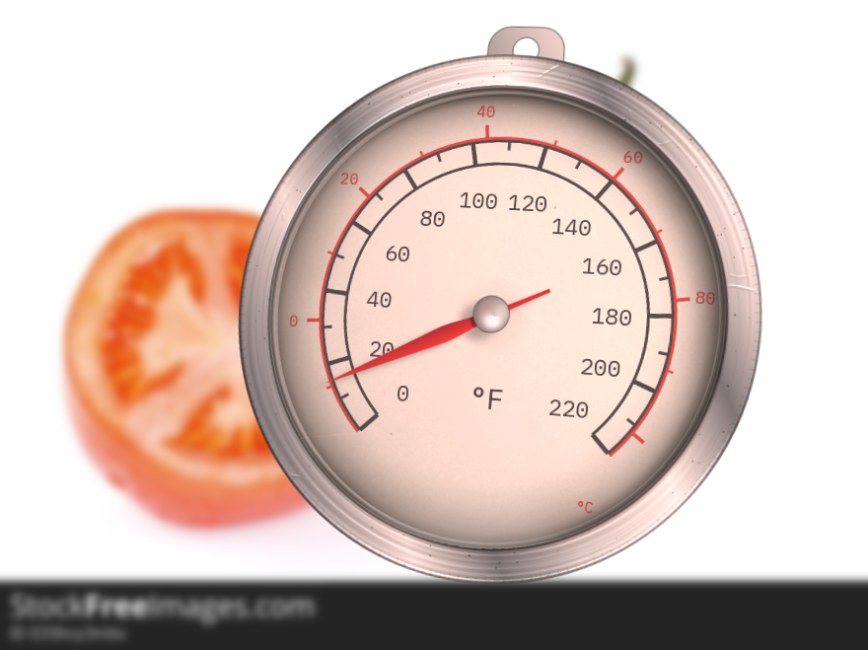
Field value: 15 °F
